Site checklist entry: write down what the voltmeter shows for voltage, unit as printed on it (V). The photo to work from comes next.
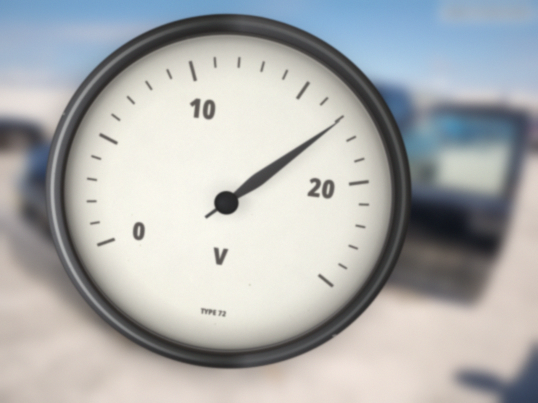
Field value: 17 V
